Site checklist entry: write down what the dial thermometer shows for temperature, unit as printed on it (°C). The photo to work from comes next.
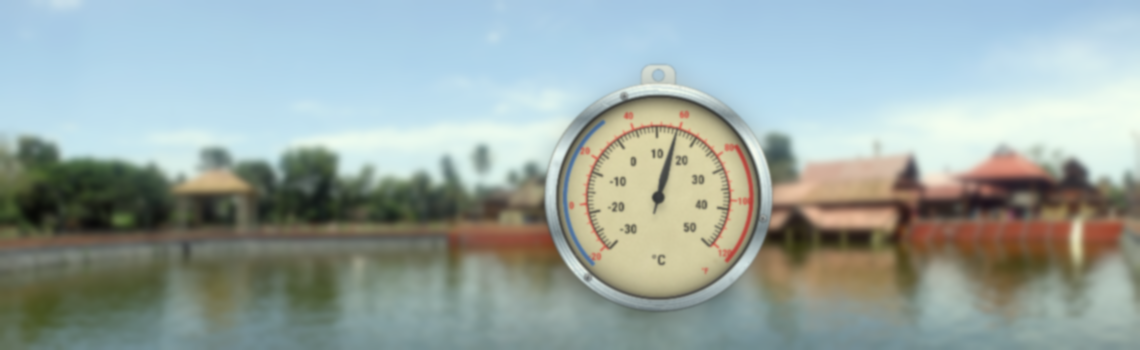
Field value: 15 °C
